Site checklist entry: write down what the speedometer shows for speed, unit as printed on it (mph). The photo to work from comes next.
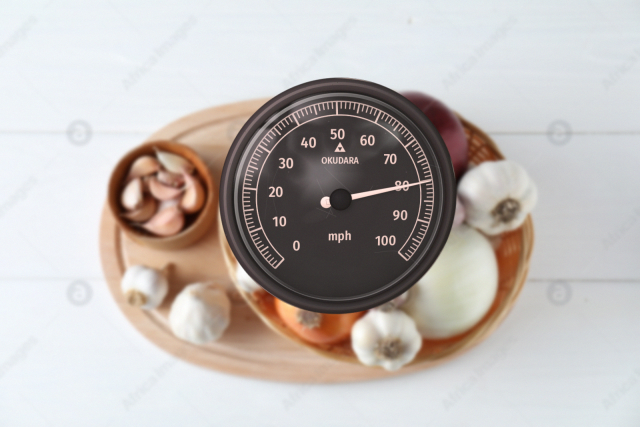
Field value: 80 mph
